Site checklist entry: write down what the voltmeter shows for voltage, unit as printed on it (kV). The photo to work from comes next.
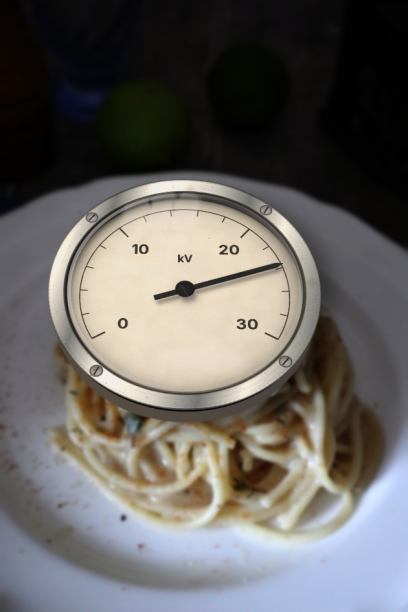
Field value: 24 kV
